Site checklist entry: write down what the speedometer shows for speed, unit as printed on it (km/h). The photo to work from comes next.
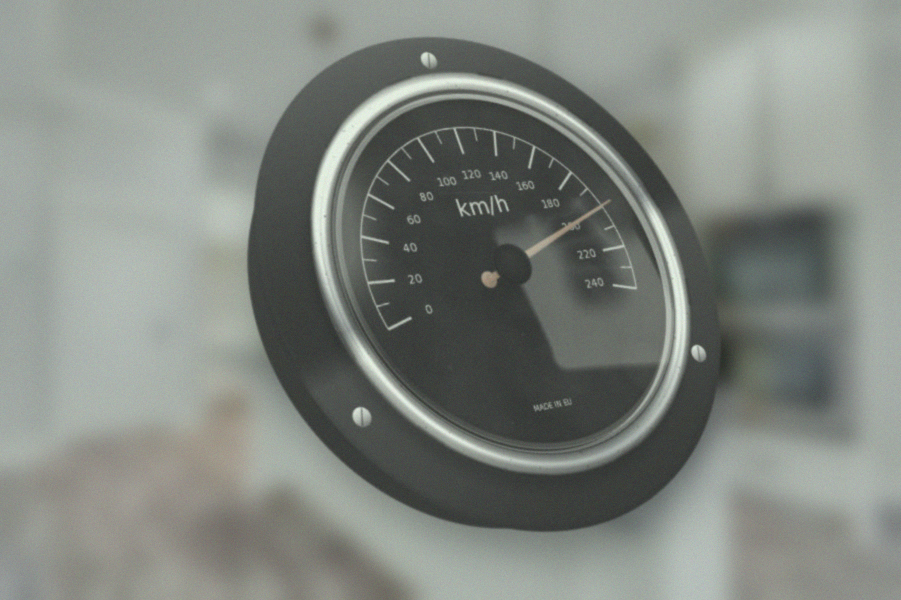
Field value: 200 km/h
